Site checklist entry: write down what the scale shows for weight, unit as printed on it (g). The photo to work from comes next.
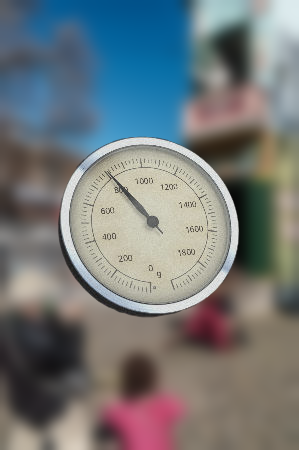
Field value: 800 g
